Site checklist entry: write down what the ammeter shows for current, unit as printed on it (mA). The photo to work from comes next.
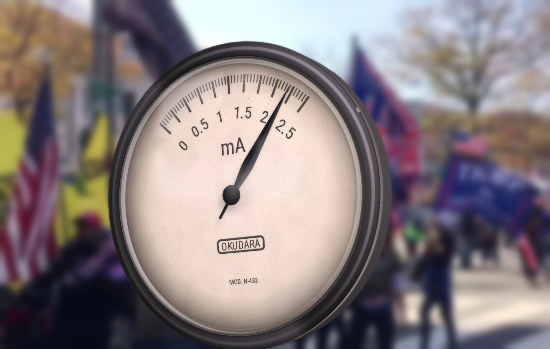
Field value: 2.25 mA
